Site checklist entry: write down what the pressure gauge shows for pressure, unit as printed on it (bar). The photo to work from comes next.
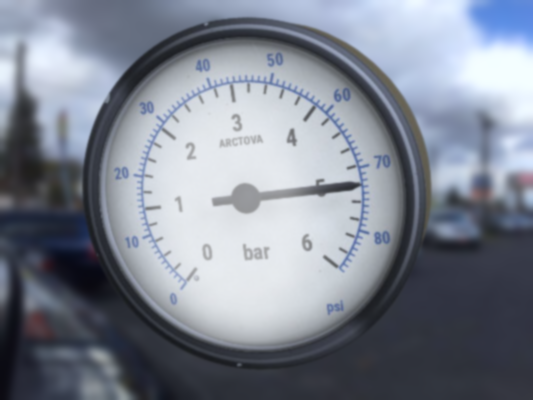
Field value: 5 bar
